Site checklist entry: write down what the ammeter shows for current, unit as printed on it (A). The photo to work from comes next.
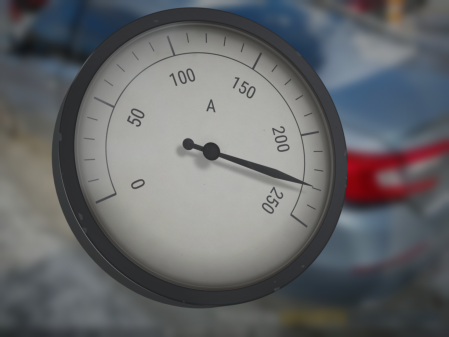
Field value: 230 A
